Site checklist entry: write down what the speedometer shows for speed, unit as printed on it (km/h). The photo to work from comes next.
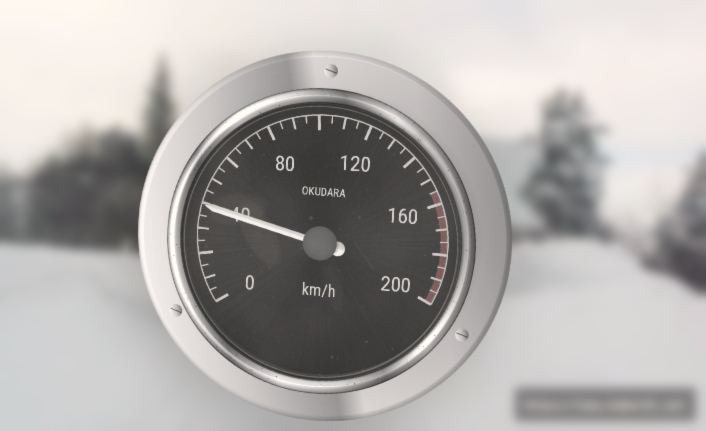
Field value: 40 km/h
